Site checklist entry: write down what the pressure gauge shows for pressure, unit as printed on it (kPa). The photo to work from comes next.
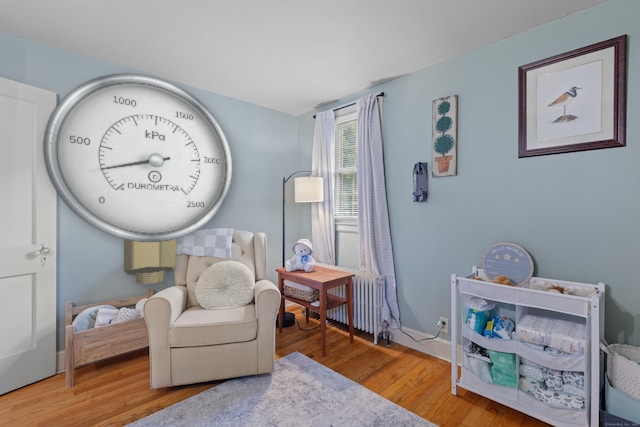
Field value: 250 kPa
